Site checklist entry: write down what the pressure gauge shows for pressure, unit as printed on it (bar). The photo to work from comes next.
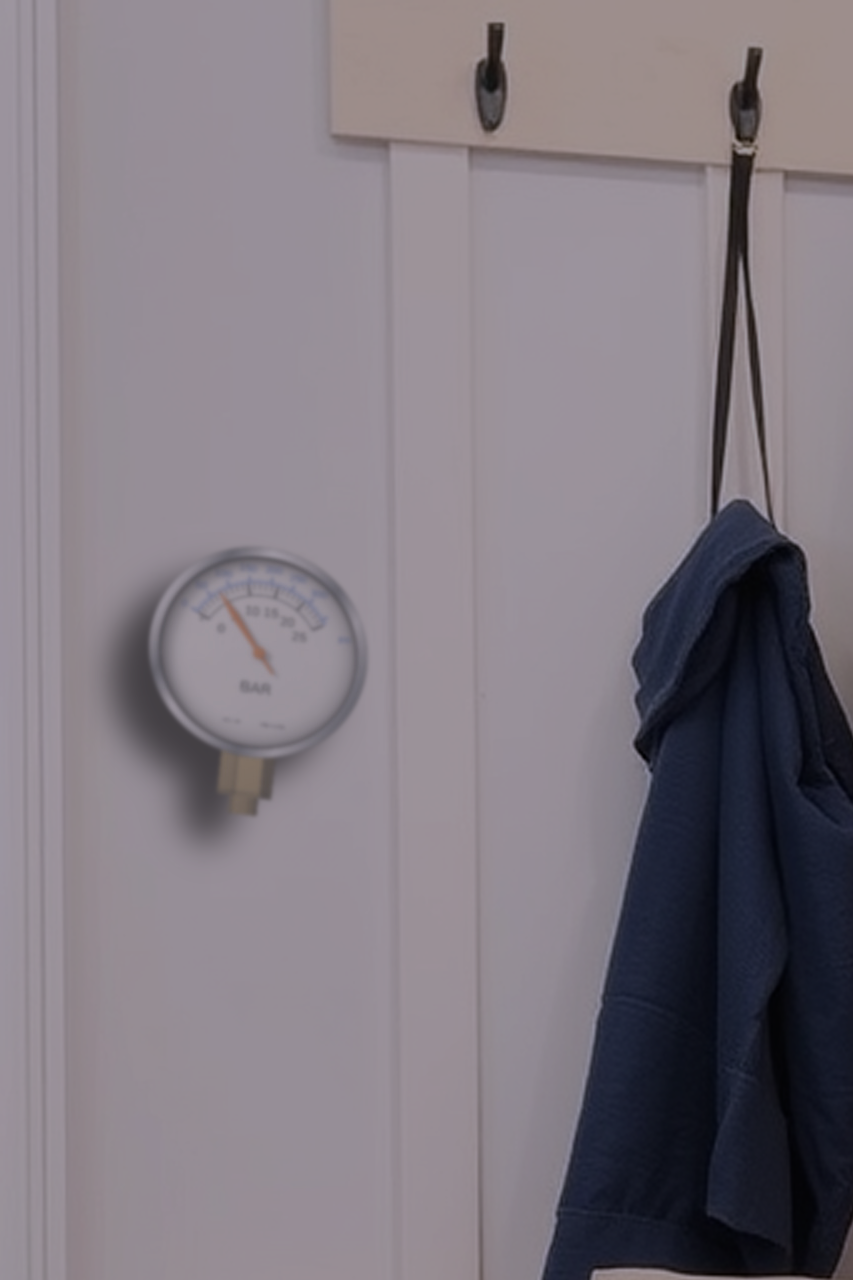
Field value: 5 bar
